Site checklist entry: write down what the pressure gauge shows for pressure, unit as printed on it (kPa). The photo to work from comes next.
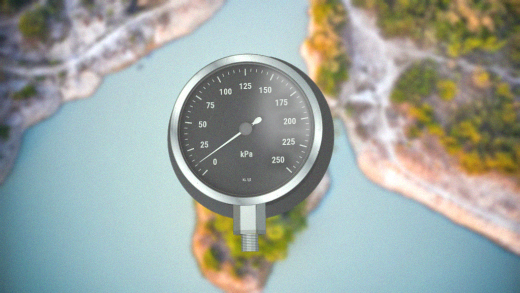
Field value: 10 kPa
